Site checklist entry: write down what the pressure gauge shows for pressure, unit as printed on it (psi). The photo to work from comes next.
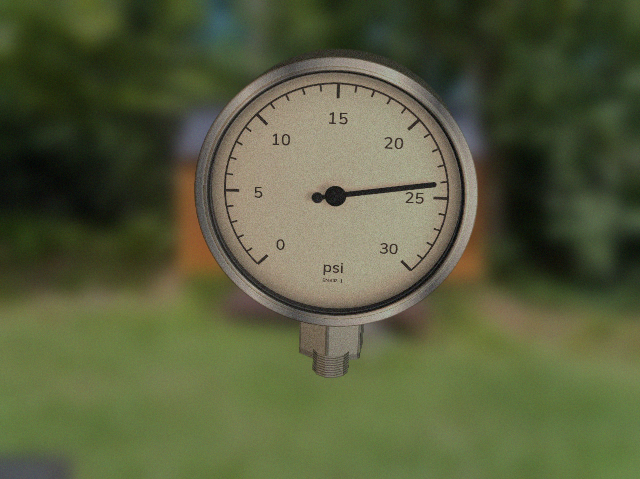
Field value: 24 psi
